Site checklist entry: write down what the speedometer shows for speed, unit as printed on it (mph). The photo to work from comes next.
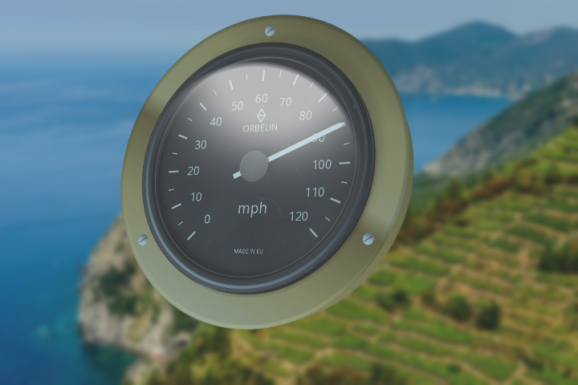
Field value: 90 mph
